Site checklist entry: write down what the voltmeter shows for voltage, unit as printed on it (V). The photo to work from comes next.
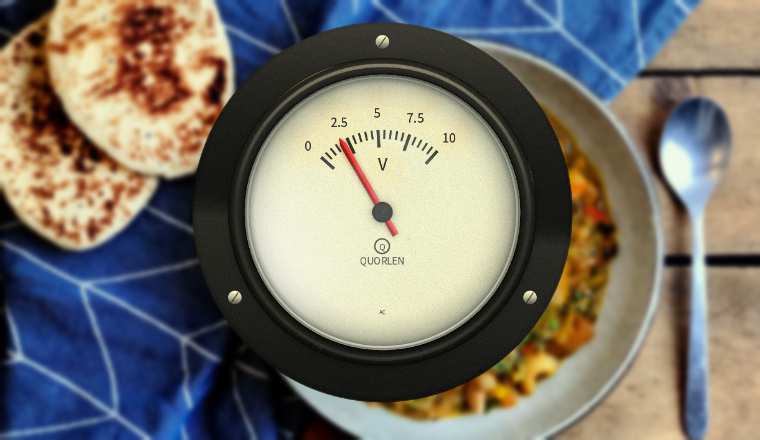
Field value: 2 V
